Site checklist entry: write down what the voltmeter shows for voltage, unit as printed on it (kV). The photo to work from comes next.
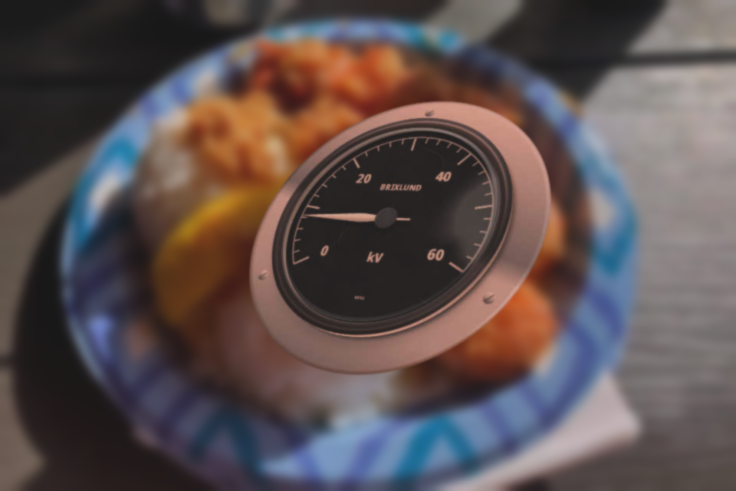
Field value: 8 kV
